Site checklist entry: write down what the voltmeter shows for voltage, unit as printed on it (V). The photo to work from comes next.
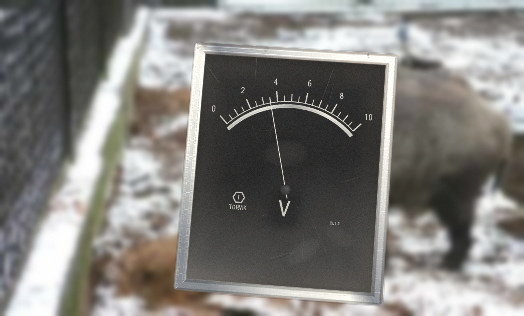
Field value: 3.5 V
